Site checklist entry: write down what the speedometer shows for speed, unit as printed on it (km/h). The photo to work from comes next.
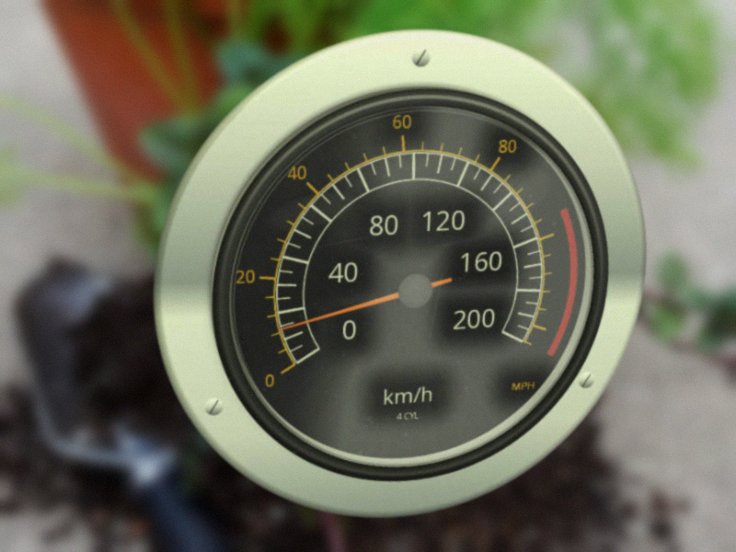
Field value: 15 km/h
